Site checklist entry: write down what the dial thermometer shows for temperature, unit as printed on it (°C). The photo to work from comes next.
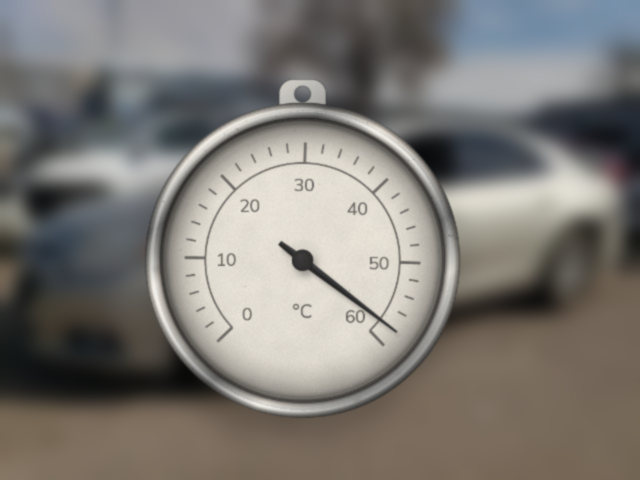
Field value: 58 °C
